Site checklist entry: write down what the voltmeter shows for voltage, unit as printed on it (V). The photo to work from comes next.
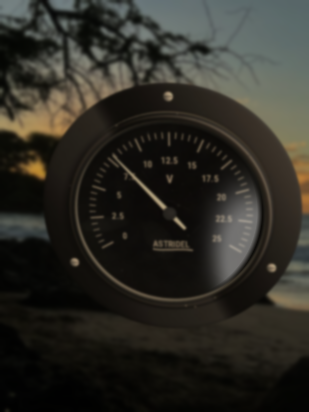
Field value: 8 V
